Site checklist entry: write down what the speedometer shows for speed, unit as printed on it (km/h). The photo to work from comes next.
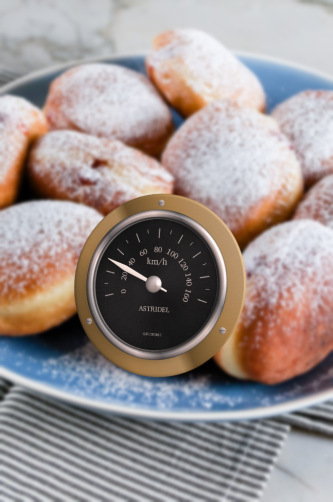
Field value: 30 km/h
